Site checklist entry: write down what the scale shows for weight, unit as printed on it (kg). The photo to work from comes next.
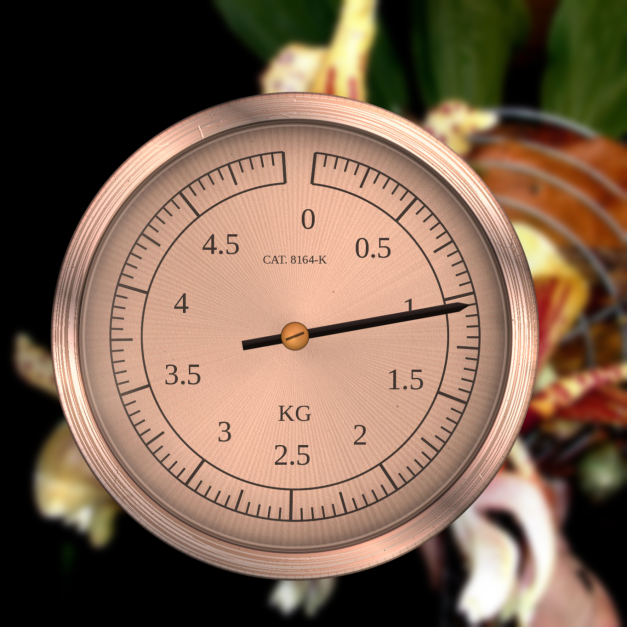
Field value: 1.05 kg
